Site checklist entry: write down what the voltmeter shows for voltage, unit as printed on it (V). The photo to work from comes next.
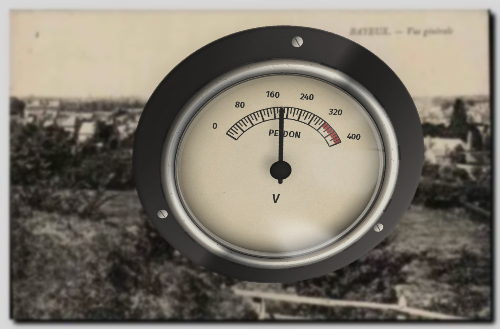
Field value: 180 V
